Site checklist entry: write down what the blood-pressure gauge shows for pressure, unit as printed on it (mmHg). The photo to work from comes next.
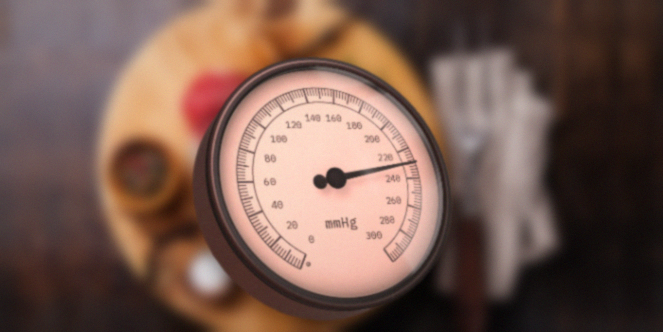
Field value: 230 mmHg
